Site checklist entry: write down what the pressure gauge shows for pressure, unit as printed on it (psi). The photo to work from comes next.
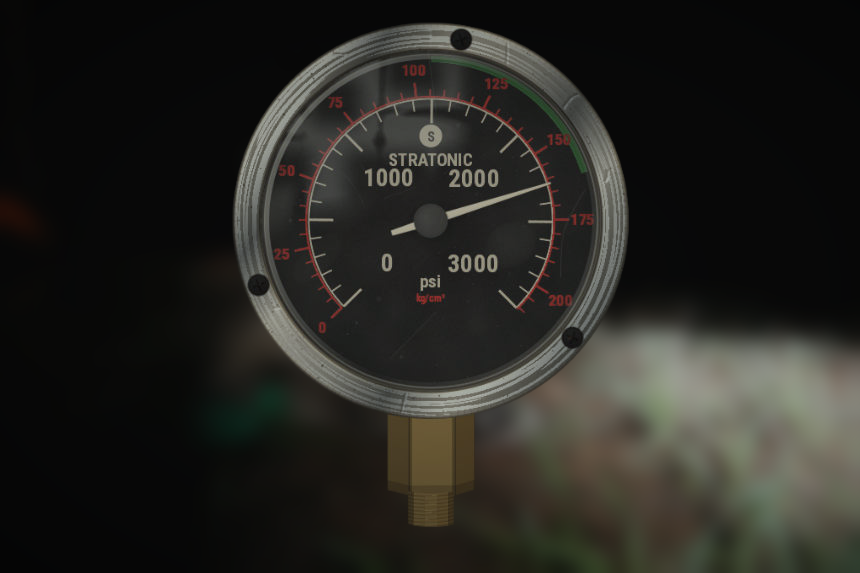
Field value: 2300 psi
